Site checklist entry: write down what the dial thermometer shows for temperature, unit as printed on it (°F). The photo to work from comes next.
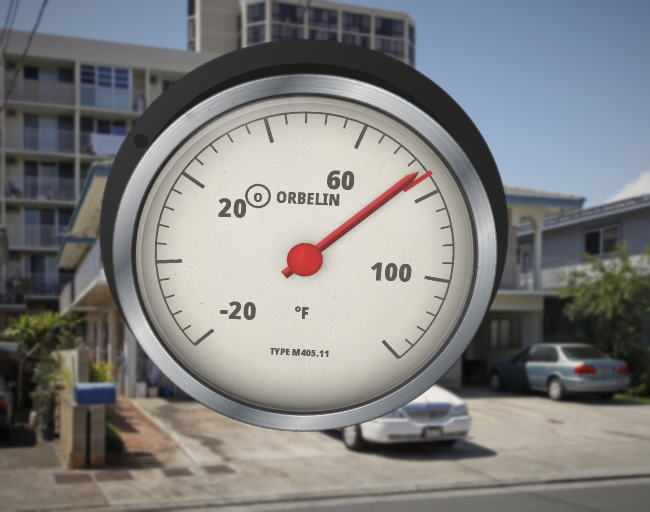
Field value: 74 °F
